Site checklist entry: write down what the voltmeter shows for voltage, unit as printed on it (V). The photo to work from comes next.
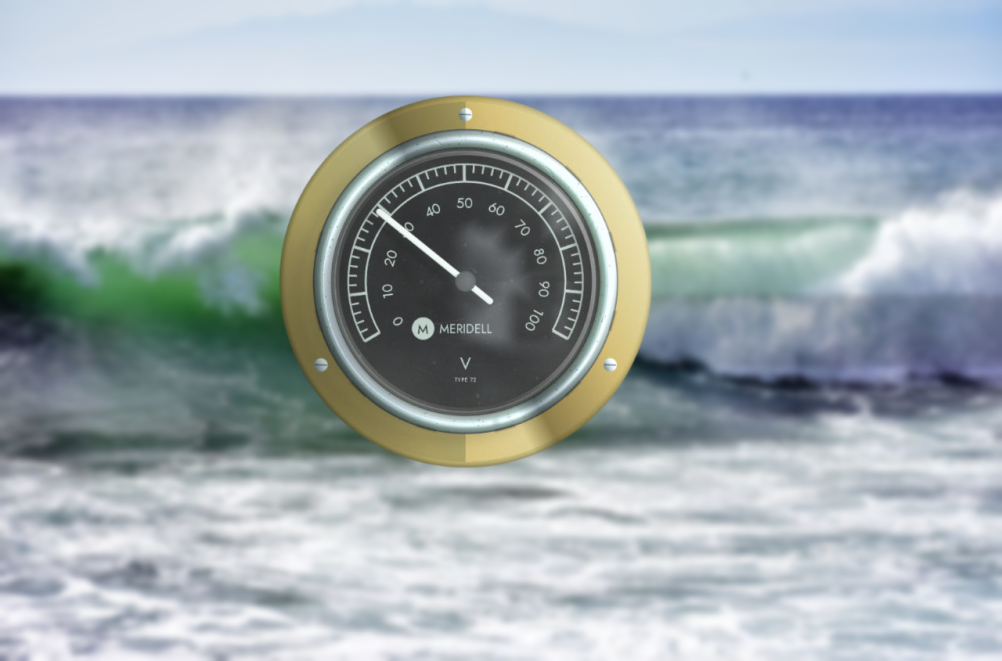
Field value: 29 V
